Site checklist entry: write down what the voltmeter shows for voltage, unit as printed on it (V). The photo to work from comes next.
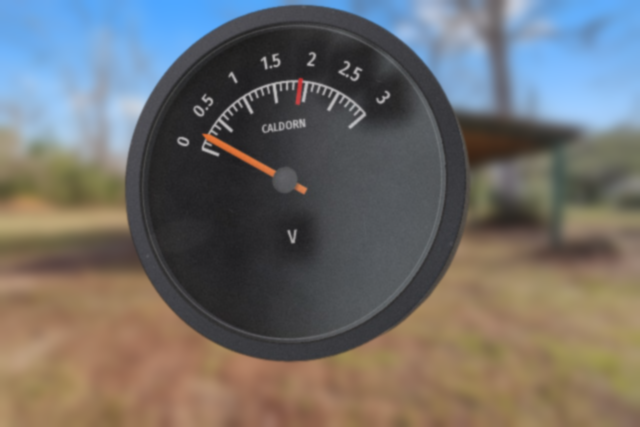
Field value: 0.2 V
